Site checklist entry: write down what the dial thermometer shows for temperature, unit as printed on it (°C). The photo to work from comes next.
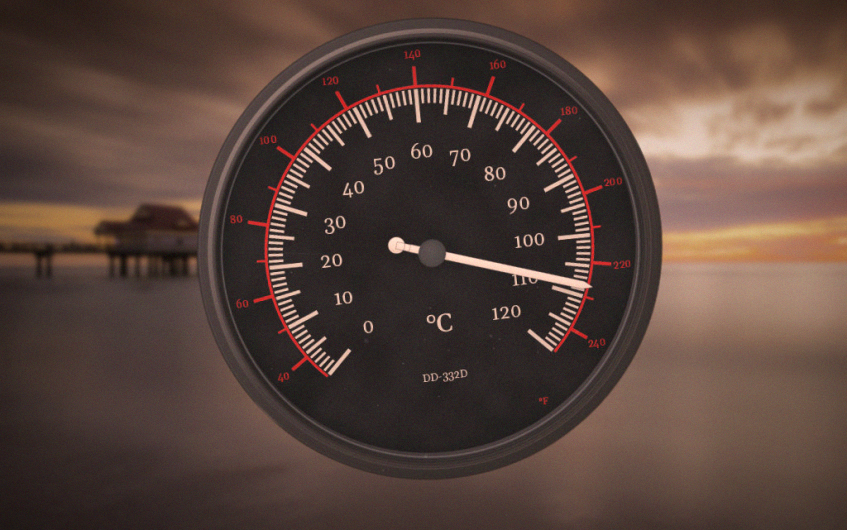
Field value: 108 °C
